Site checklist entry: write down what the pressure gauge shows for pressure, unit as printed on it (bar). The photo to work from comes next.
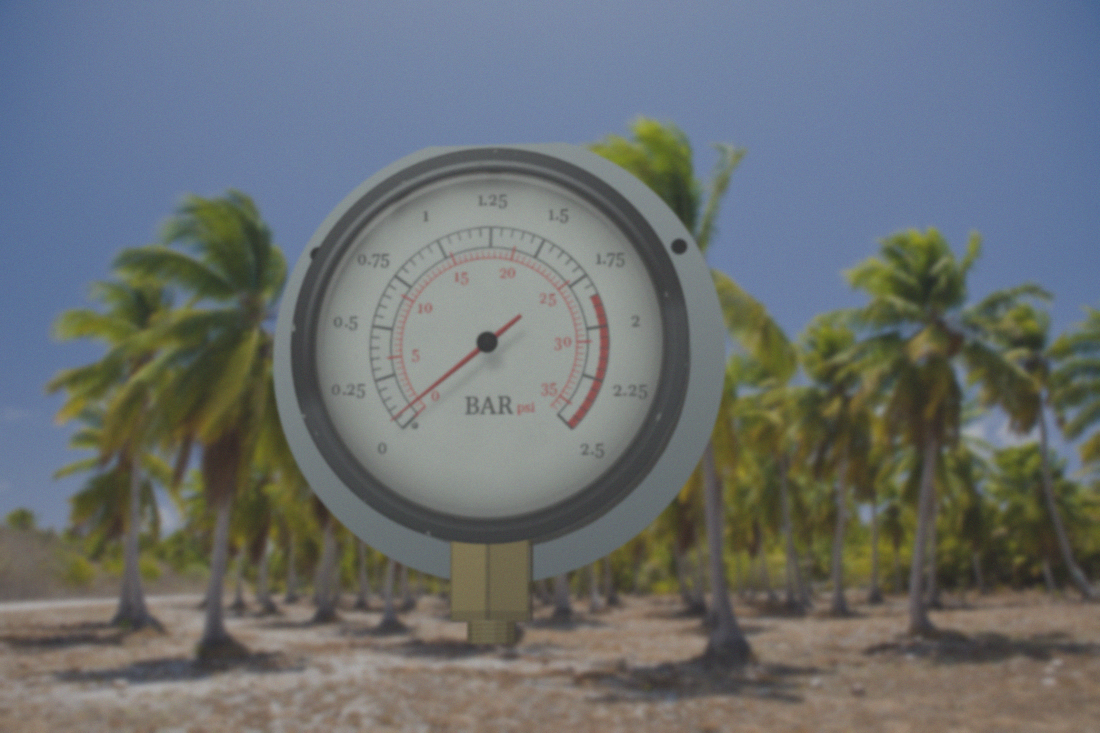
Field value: 0.05 bar
